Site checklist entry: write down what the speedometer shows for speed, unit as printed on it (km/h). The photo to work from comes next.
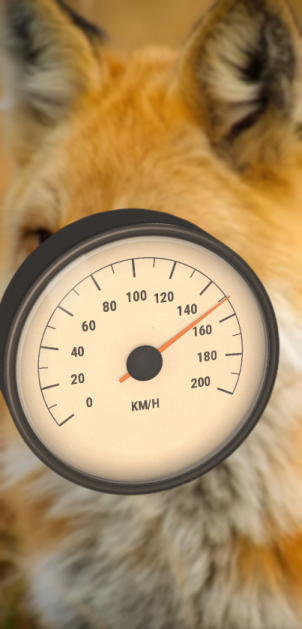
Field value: 150 km/h
